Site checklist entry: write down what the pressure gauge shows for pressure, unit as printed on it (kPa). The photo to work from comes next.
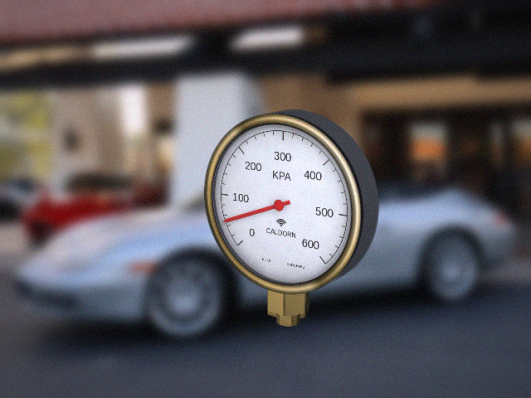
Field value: 50 kPa
